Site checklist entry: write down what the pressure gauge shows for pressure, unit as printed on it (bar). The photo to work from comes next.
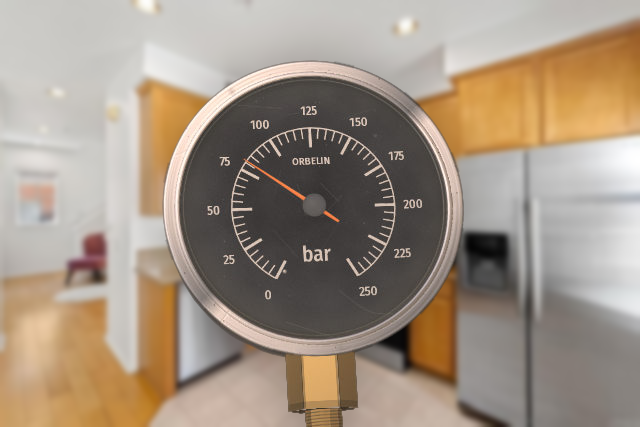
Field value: 80 bar
